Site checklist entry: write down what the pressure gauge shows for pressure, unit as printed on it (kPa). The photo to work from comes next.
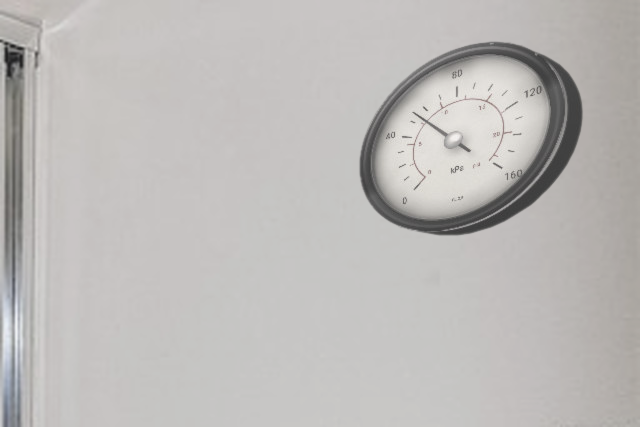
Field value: 55 kPa
